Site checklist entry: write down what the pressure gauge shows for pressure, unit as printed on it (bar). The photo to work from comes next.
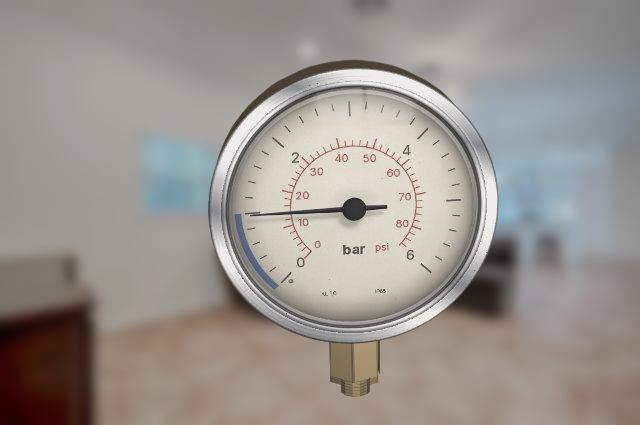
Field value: 1 bar
